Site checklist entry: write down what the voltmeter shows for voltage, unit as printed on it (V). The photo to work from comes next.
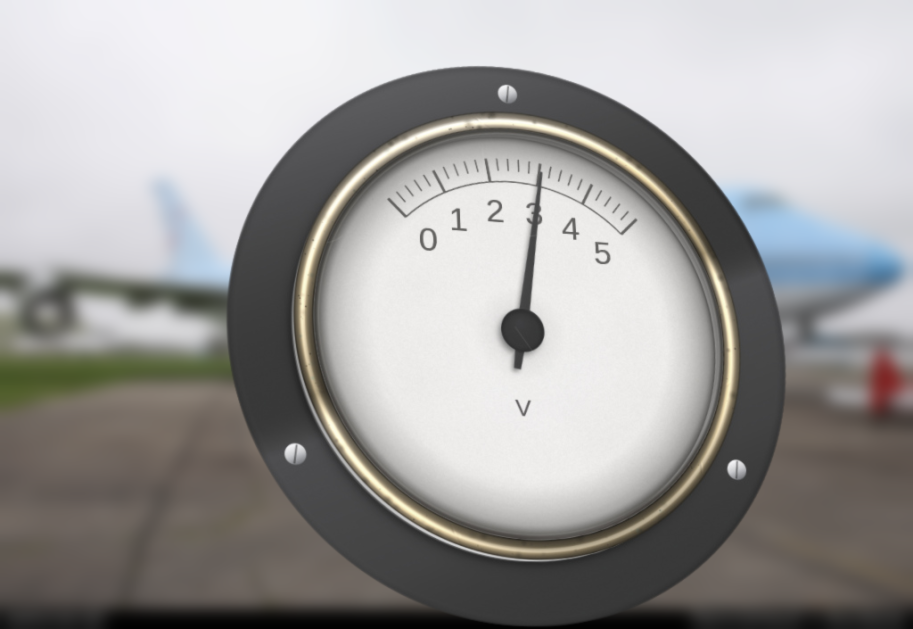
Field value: 3 V
